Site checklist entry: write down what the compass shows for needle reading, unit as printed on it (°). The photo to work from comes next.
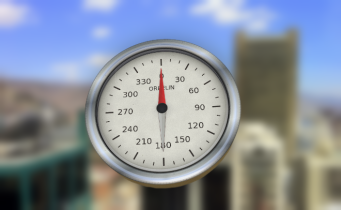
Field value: 0 °
